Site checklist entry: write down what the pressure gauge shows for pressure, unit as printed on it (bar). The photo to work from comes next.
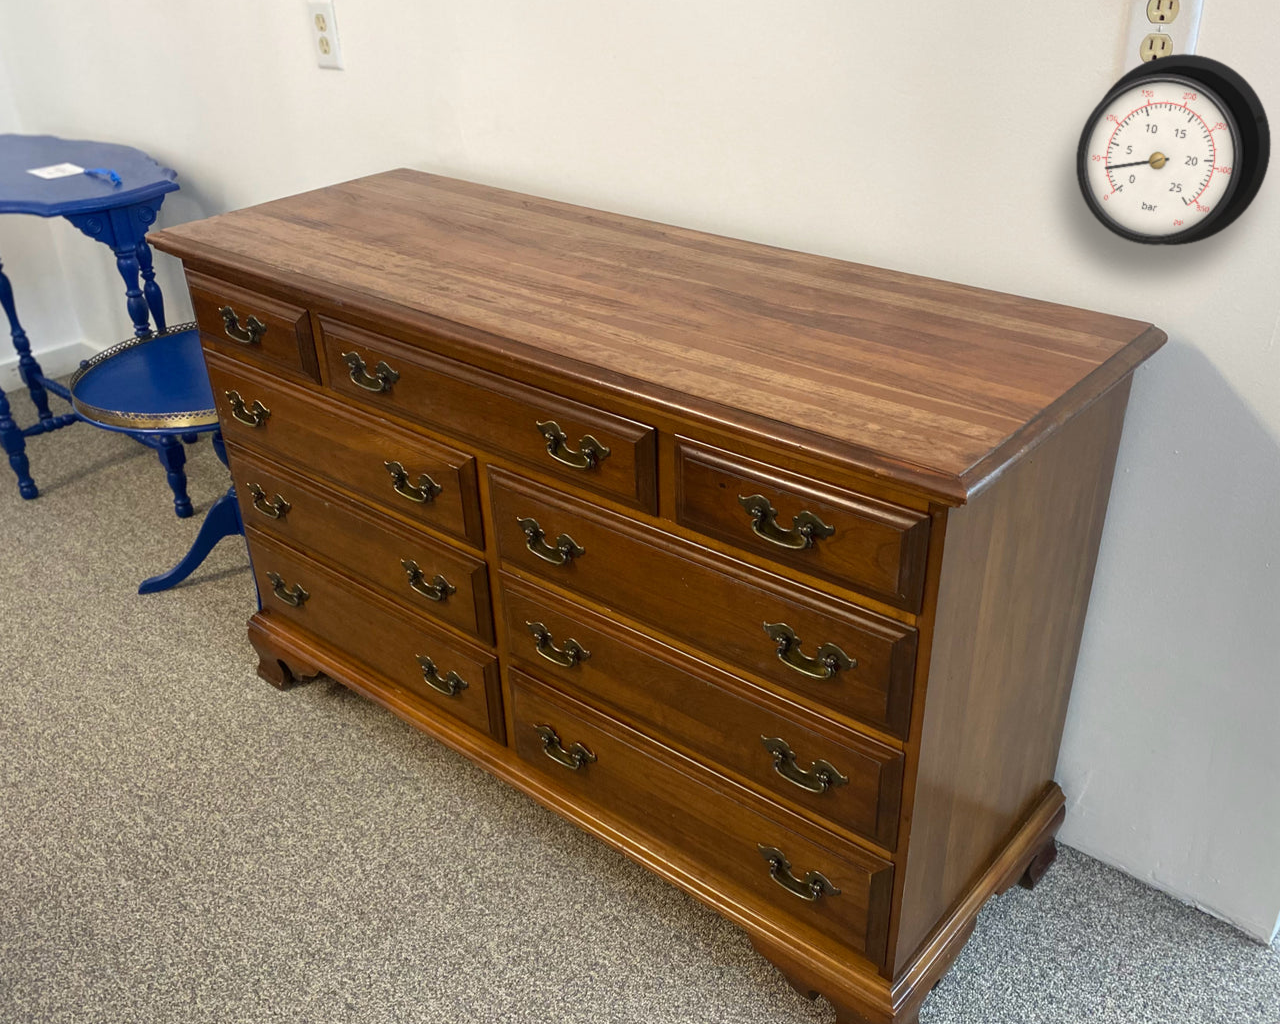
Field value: 2.5 bar
